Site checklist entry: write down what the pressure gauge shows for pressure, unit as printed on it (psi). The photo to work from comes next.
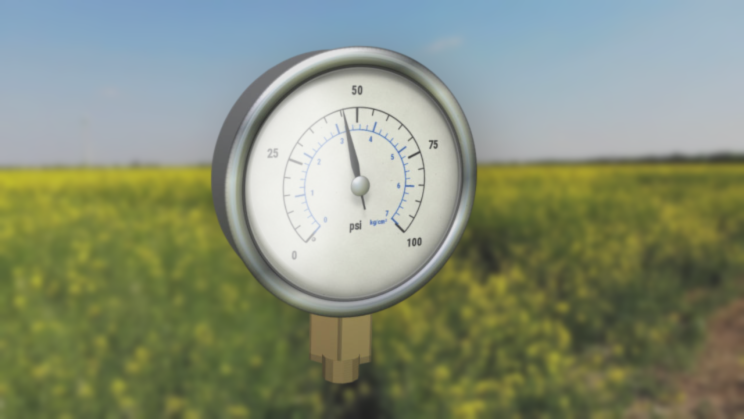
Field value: 45 psi
